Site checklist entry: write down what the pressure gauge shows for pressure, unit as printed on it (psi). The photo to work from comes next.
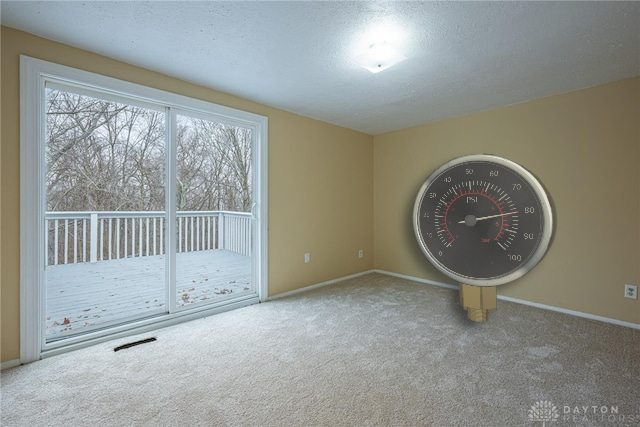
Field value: 80 psi
